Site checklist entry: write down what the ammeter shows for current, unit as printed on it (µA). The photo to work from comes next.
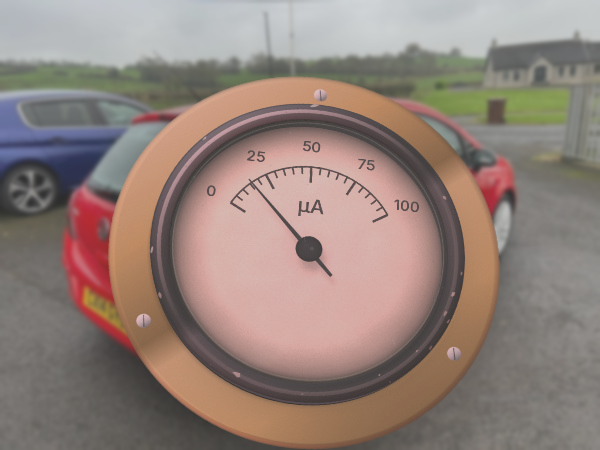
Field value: 15 µA
